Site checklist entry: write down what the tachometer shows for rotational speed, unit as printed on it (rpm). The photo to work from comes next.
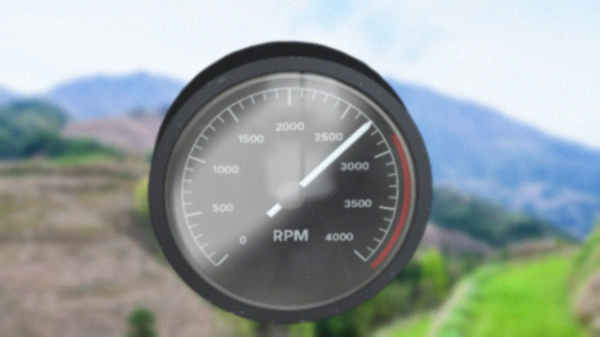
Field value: 2700 rpm
